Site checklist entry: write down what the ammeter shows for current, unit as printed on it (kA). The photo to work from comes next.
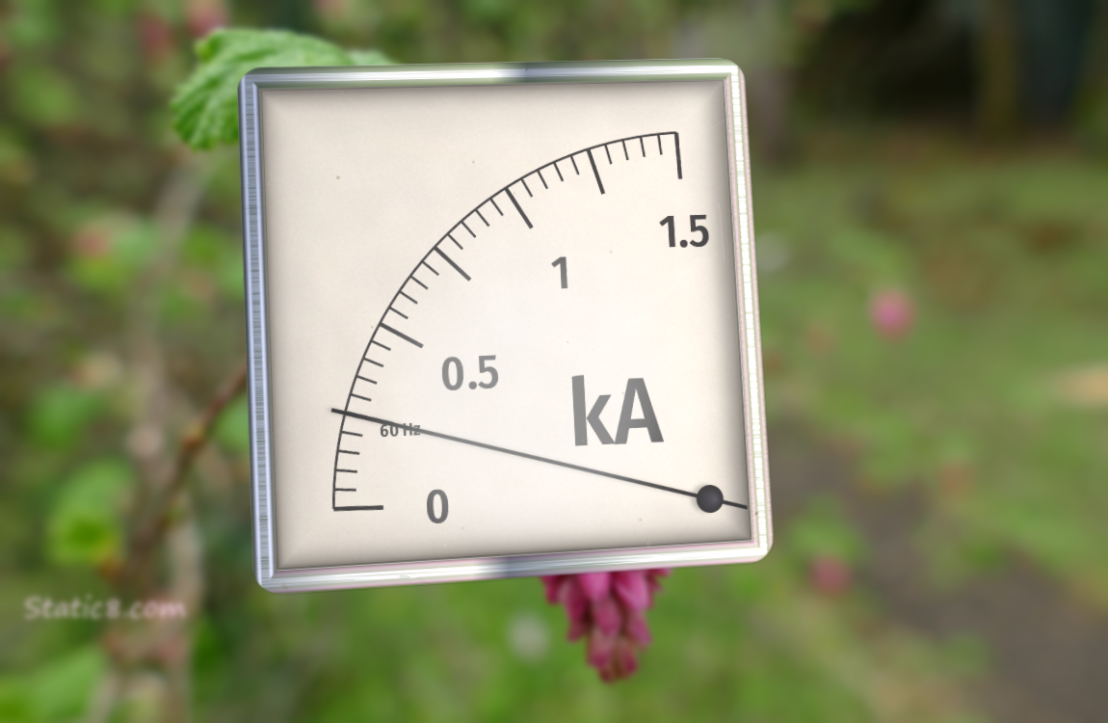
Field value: 0.25 kA
